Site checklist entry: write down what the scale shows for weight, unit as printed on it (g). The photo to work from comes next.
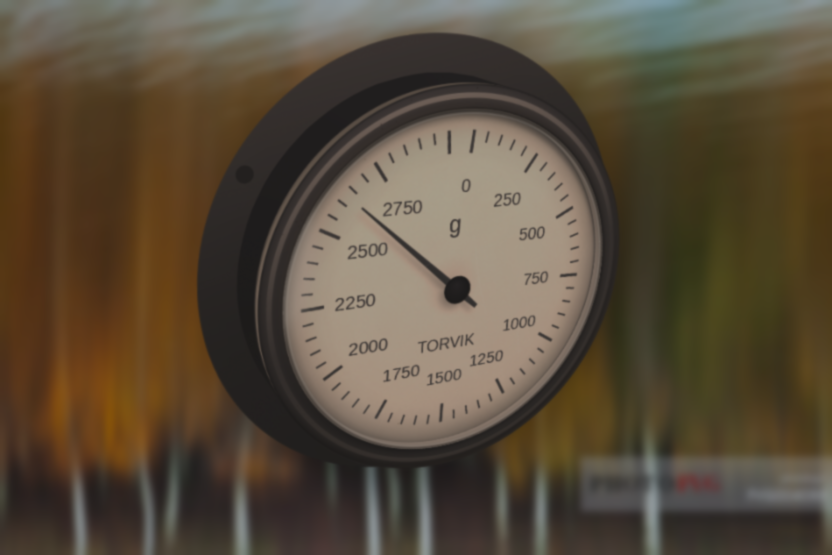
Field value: 2625 g
